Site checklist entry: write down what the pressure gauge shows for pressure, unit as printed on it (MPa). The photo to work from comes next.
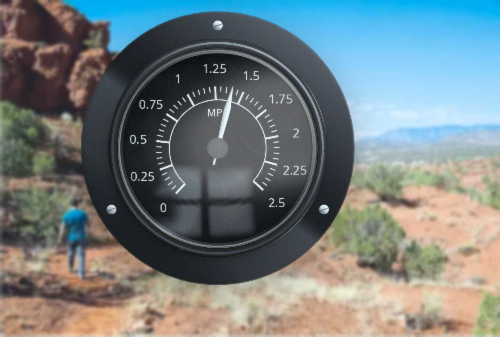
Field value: 1.4 MPa
